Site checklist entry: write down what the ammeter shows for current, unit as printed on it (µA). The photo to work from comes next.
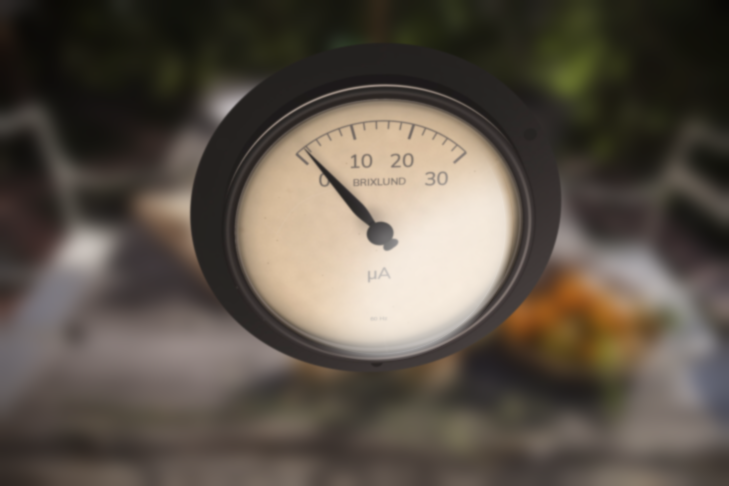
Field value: 2 µA
